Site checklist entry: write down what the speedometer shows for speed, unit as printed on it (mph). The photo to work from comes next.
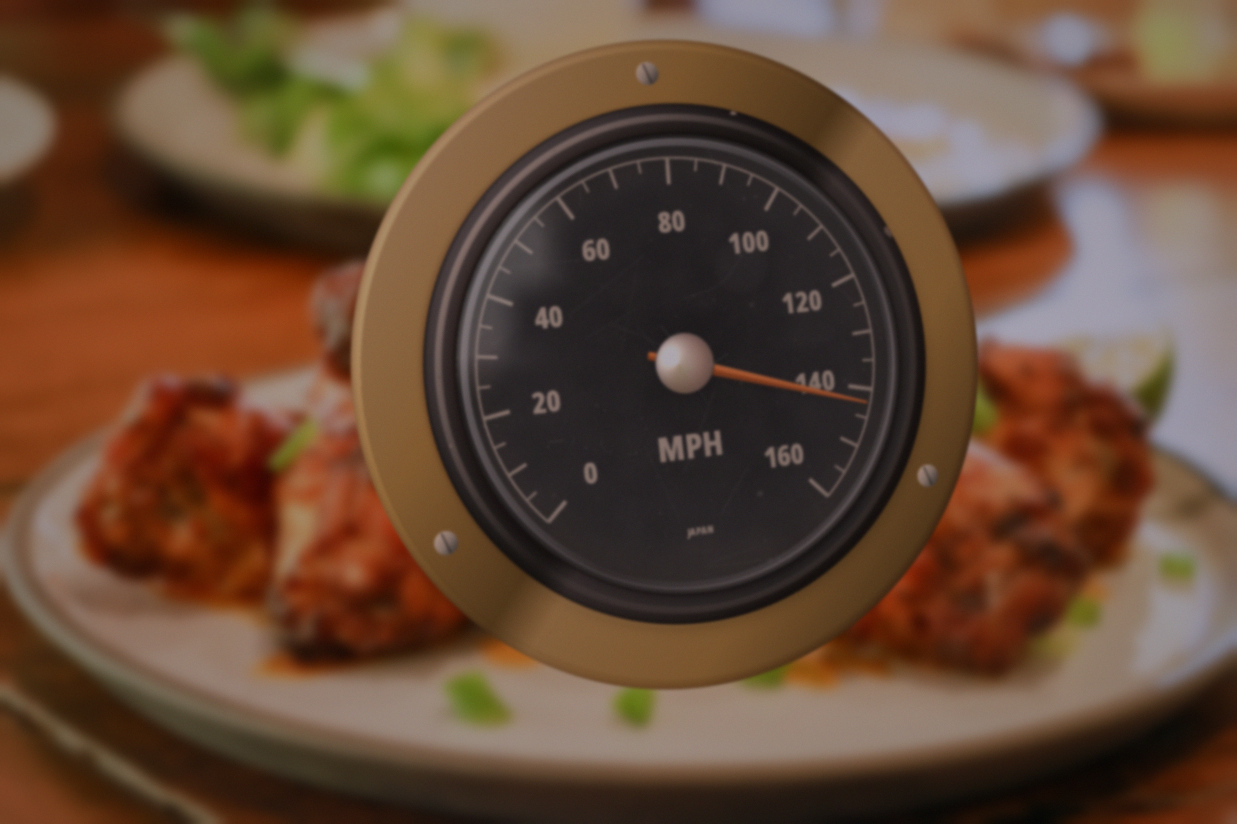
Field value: 142.5 mph
